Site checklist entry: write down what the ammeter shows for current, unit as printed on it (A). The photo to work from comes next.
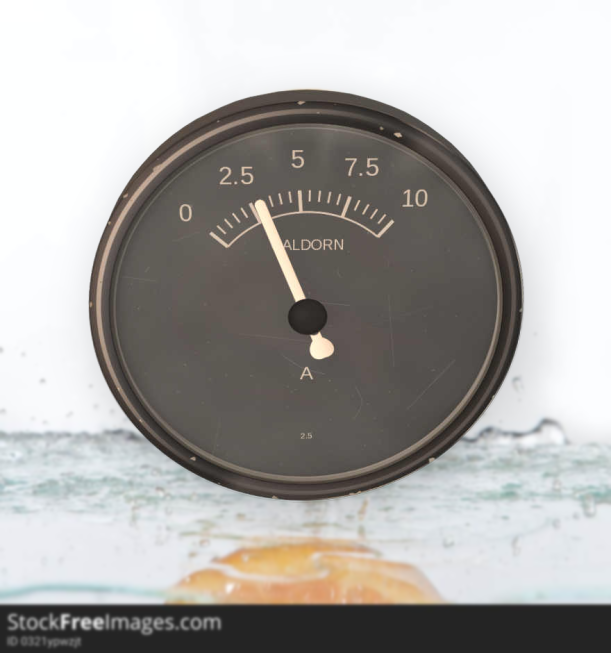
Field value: 3 A
